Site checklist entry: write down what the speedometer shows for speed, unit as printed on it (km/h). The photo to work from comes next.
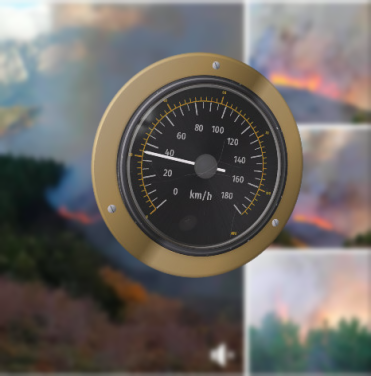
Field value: 35 km/h
